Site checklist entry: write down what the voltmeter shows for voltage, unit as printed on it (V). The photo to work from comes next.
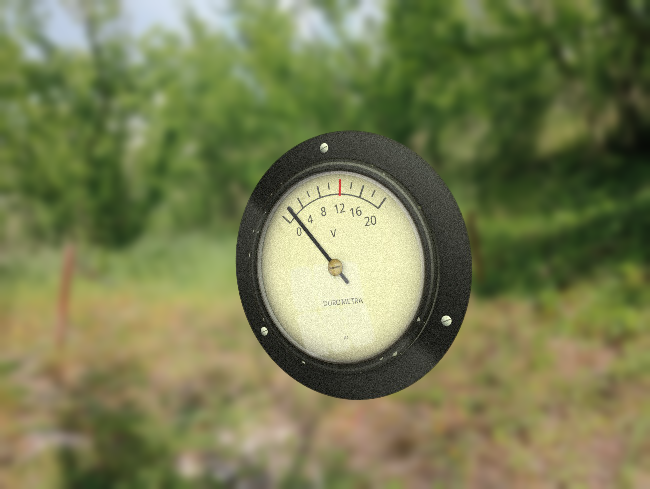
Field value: 2 V
